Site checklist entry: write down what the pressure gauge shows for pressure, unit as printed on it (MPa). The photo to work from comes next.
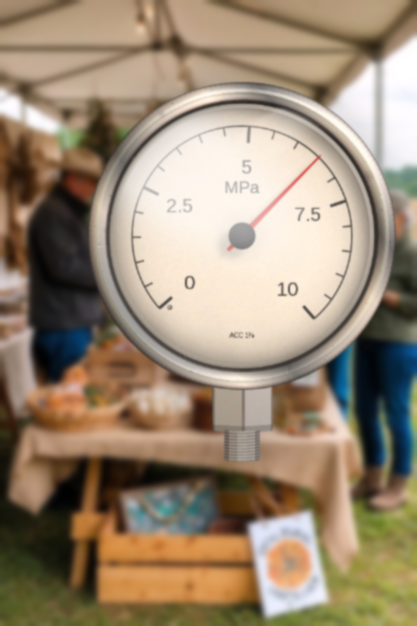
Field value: 6.5 MPa
